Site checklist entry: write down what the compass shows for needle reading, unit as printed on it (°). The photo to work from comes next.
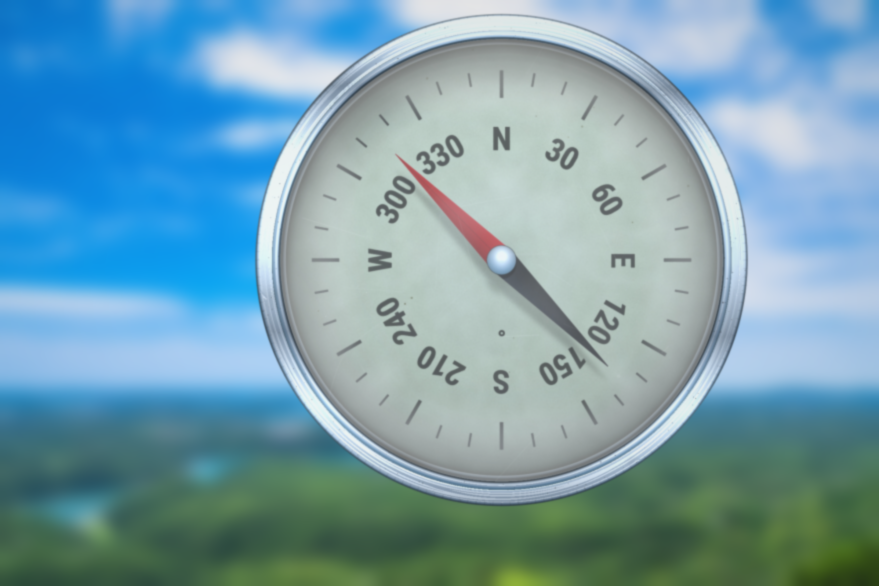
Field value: 315 °
